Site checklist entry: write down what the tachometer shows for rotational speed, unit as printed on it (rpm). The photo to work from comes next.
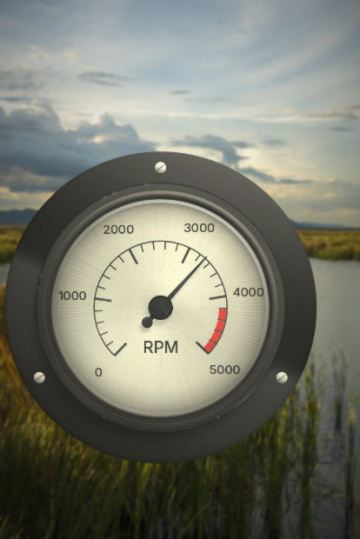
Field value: 3300 rpm
